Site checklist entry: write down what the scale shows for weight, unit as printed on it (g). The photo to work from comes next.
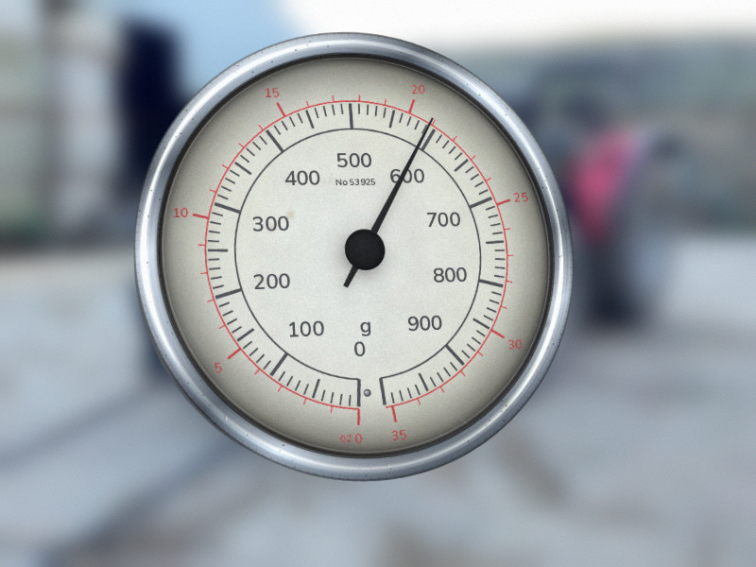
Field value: 590 g
